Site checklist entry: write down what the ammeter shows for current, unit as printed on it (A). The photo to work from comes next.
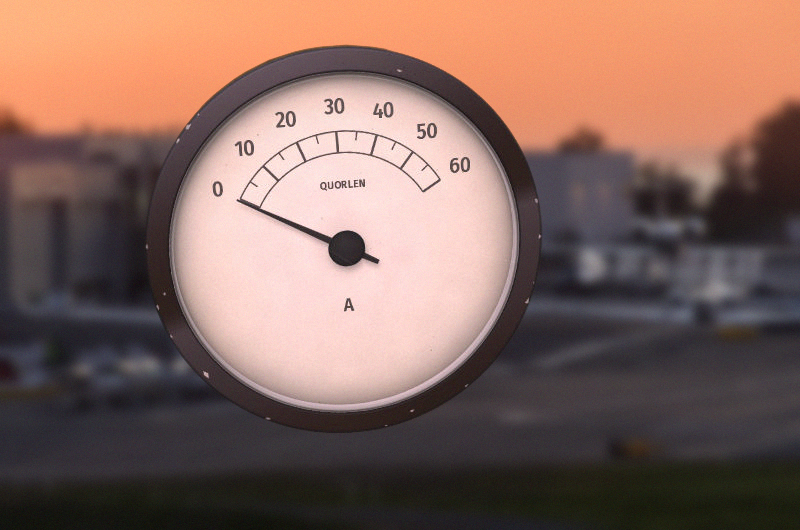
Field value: 0 A
